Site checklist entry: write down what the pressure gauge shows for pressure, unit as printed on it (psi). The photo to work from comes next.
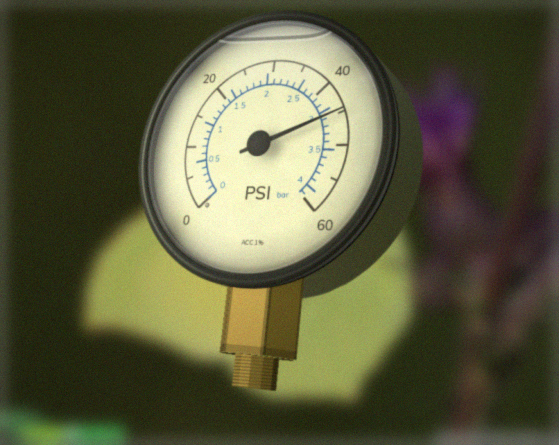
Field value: 45 psi
